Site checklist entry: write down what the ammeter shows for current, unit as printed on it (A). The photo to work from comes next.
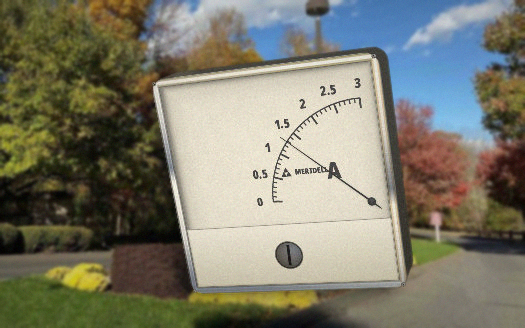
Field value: 1.3 A
